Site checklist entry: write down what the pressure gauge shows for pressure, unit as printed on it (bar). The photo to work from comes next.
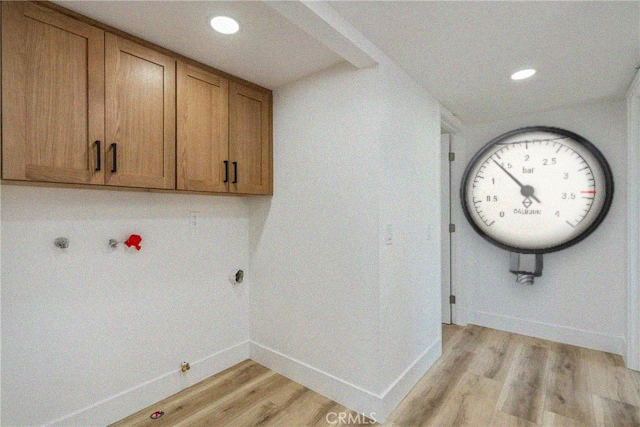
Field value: 1.4 bar
